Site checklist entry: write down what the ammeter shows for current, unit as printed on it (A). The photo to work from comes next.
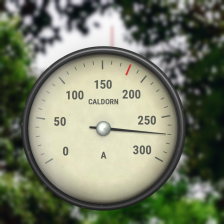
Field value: 270 A
